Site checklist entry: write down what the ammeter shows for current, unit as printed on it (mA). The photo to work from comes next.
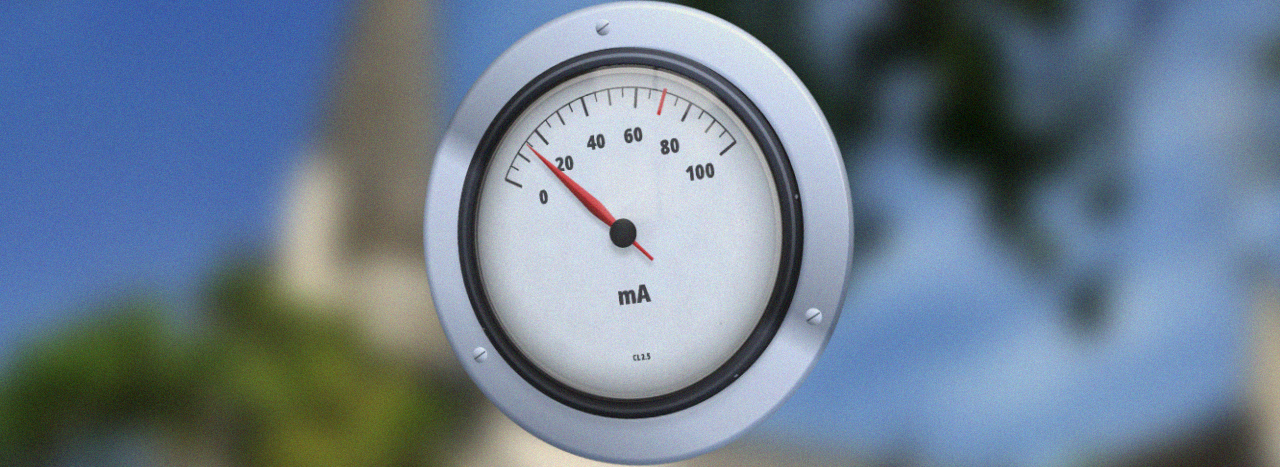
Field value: 15 mA
